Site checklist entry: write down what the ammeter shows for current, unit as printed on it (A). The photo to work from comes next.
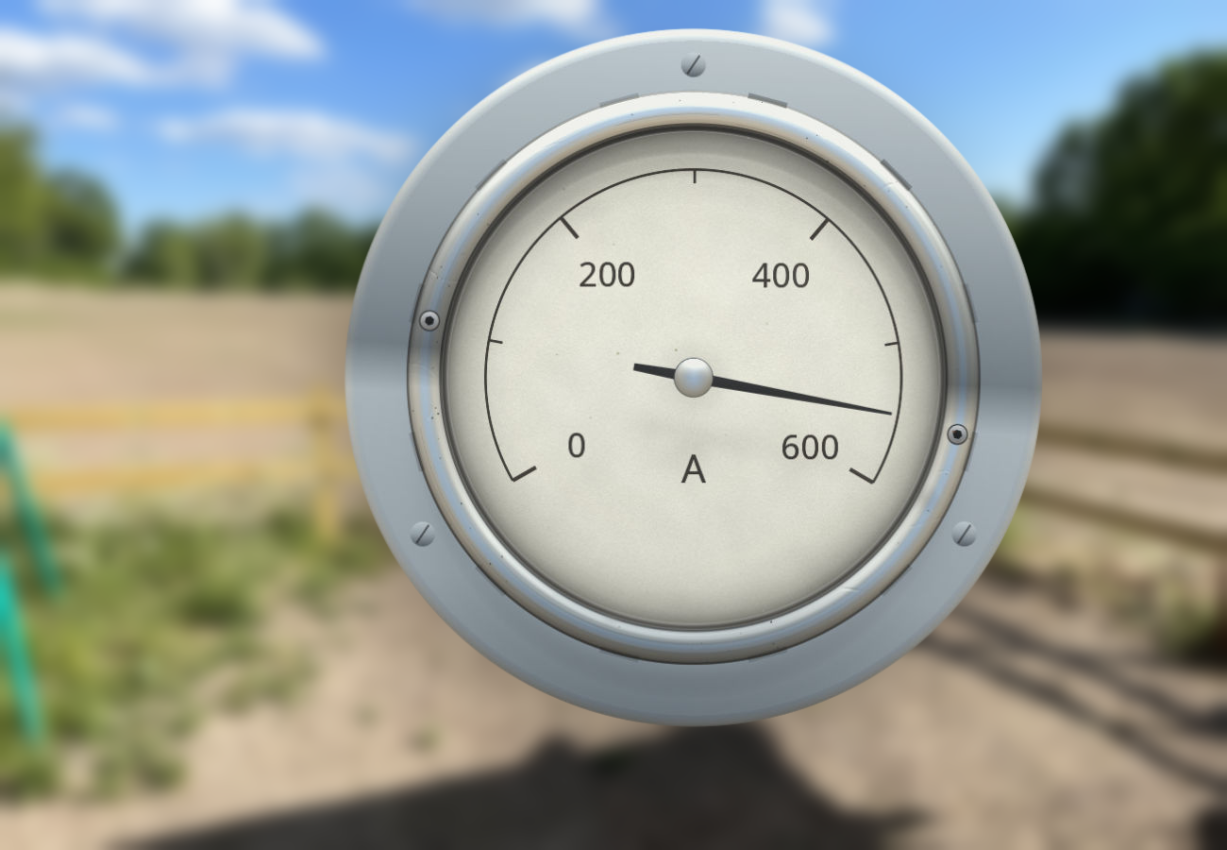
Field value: 550 A
